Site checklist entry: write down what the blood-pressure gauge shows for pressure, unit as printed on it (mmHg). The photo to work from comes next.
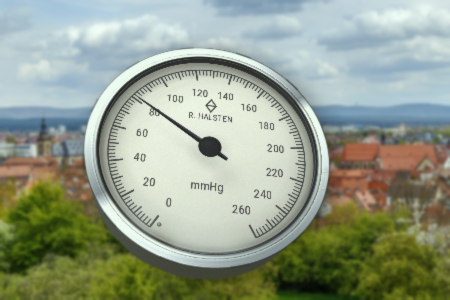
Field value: 80 mmHg
